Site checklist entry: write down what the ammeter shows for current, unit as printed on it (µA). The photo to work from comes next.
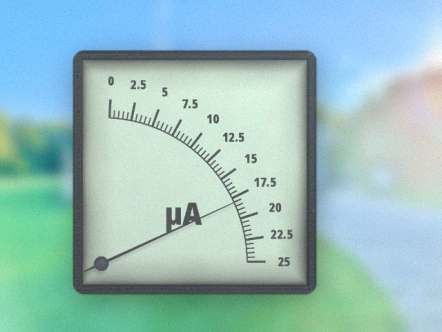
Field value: 18 µA
